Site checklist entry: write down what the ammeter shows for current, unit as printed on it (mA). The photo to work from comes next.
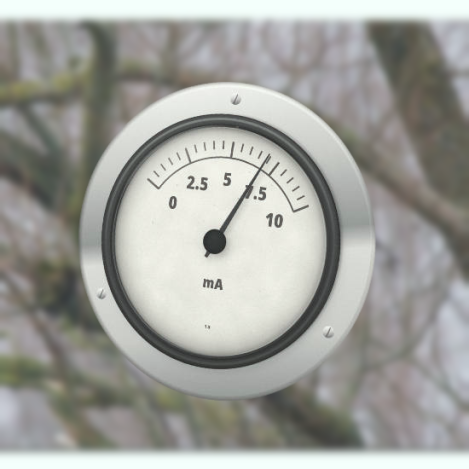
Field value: 7 mA
